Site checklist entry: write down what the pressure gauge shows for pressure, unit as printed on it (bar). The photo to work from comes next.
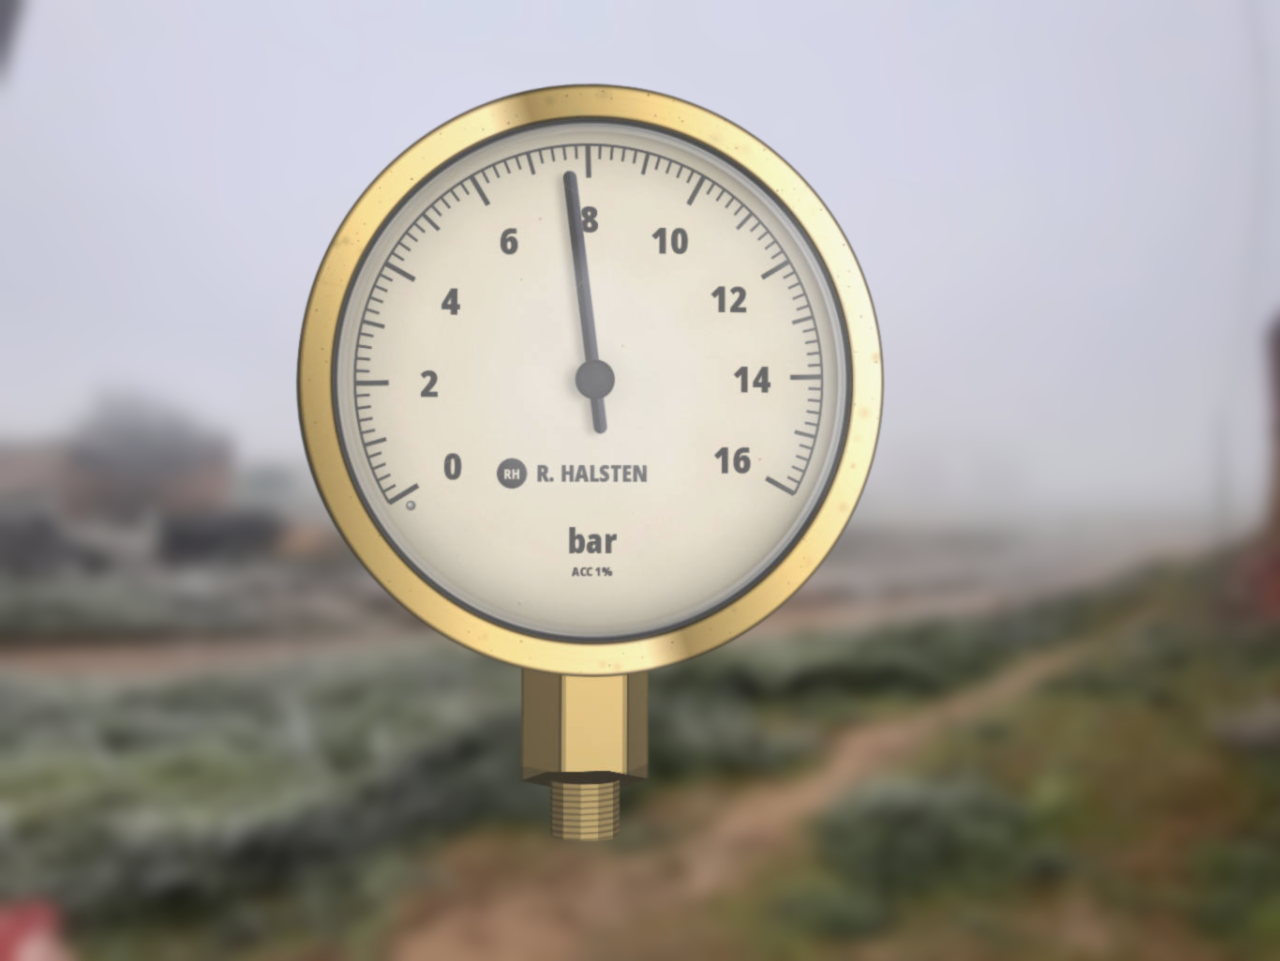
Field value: 7.6 bar
